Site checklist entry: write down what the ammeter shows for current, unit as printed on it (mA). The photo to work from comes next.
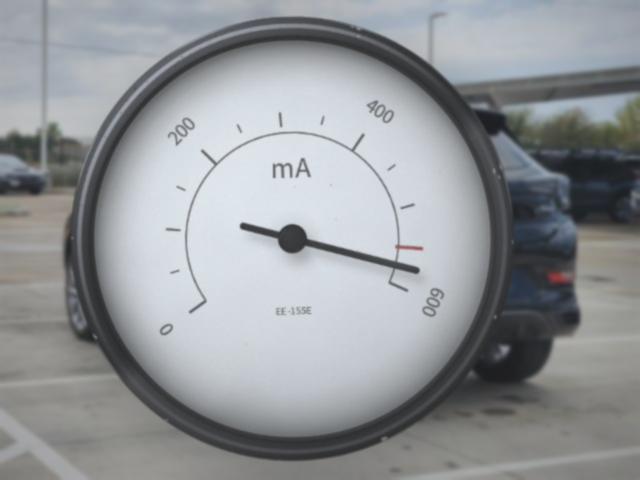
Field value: 575 mA
